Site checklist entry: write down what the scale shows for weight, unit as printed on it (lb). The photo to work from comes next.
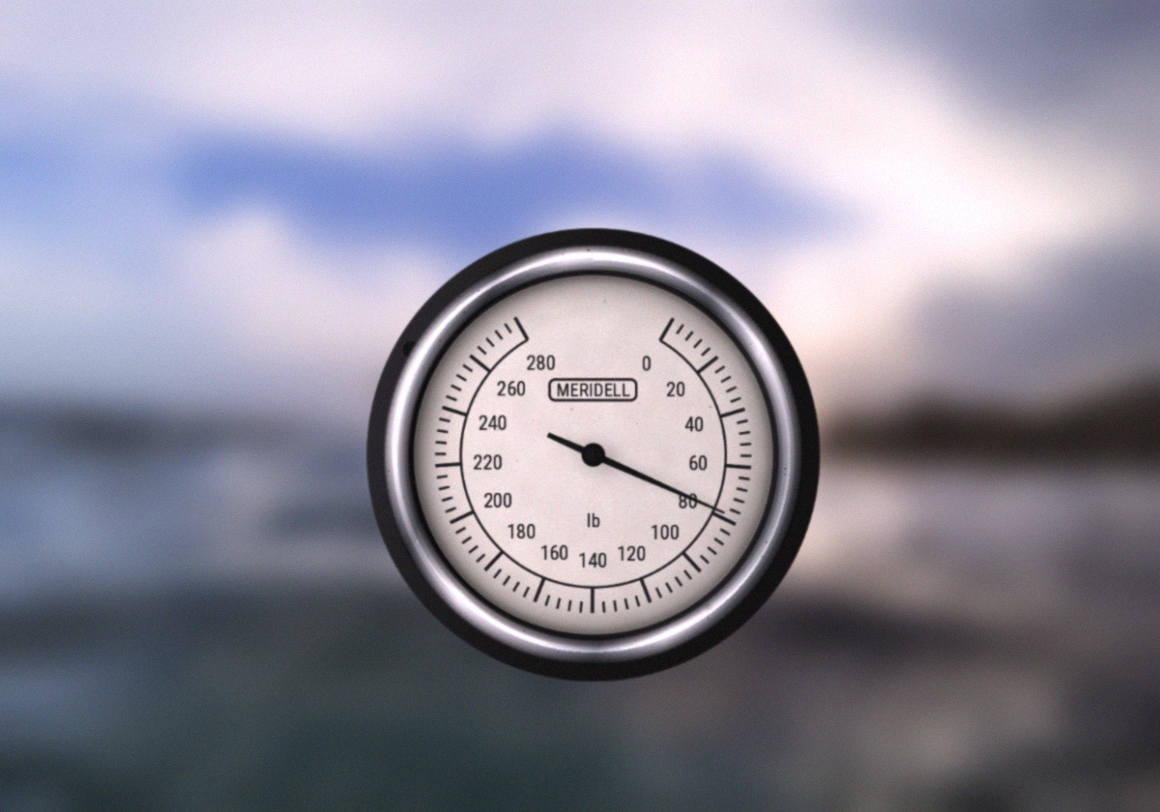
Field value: 78 lb
